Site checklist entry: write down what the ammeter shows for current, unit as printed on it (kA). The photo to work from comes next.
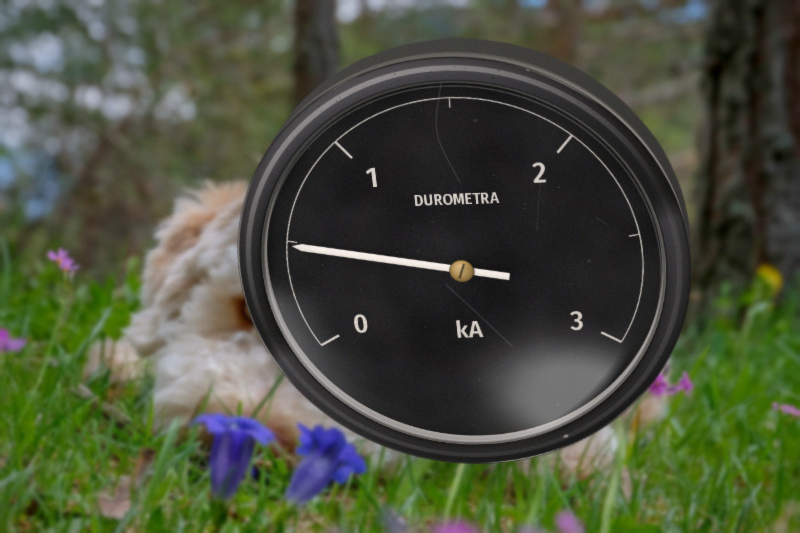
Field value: 0.5 kA
